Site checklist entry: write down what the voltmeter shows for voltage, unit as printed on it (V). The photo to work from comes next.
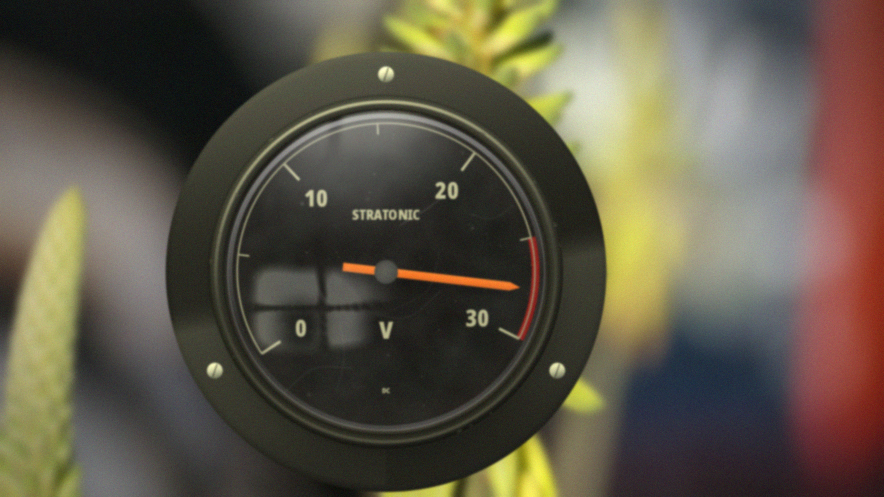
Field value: 27.5 V
